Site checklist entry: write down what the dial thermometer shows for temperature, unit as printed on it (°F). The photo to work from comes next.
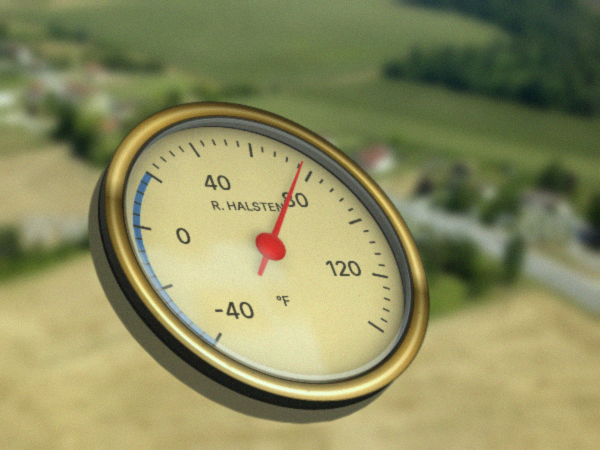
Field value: 76 °F
